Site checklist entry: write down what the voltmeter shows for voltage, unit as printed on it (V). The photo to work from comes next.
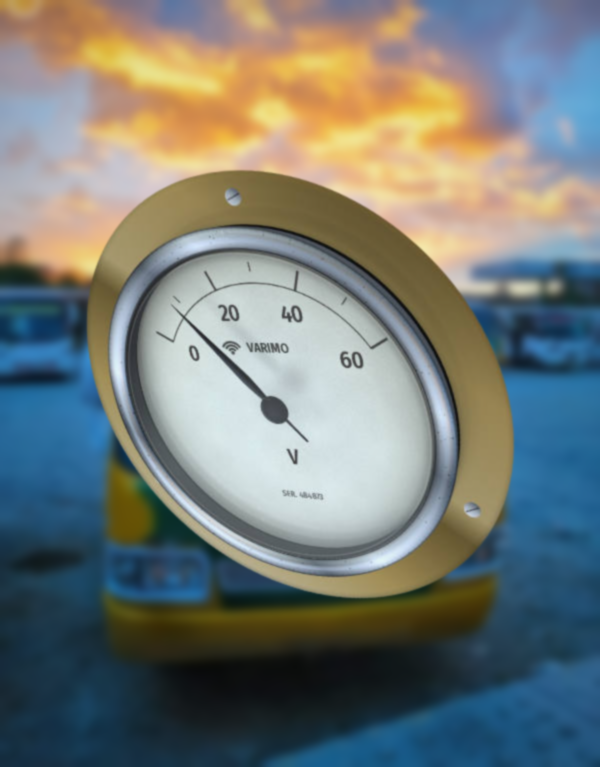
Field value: 10 V
